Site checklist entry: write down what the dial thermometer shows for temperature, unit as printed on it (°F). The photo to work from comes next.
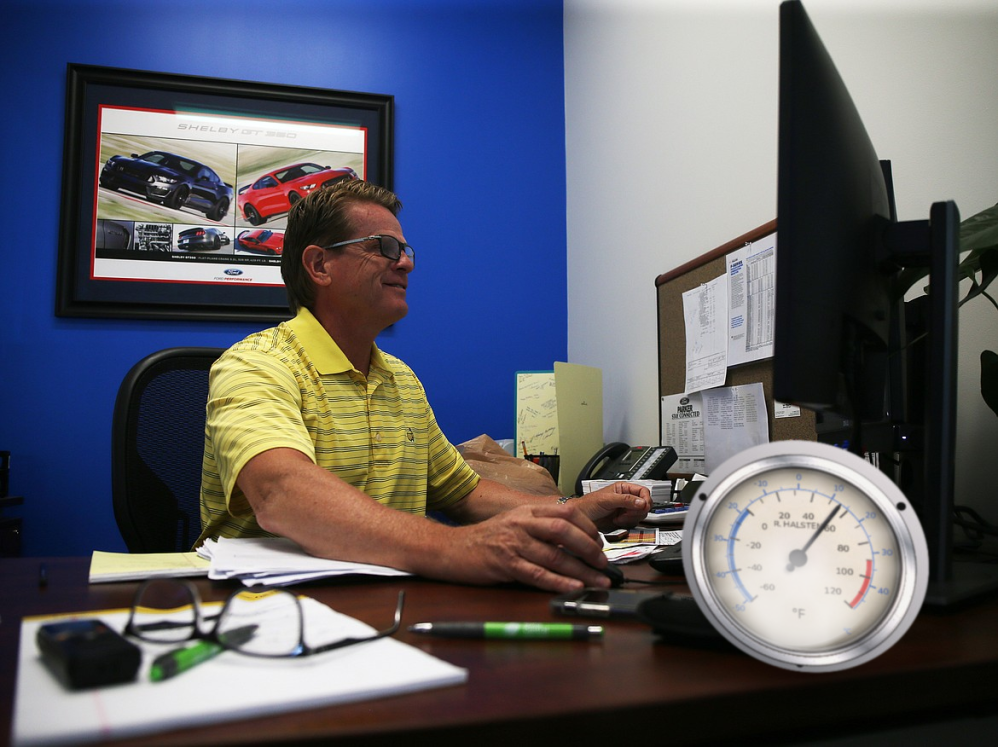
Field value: 55 °F
